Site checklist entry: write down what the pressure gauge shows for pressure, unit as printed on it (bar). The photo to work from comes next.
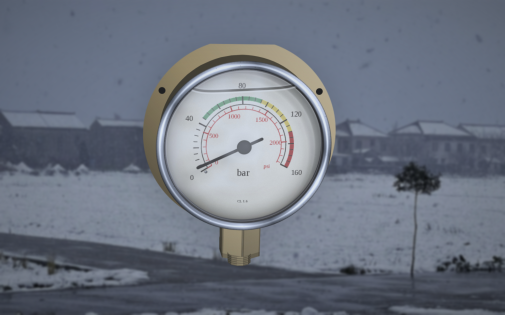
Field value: 5 bar
